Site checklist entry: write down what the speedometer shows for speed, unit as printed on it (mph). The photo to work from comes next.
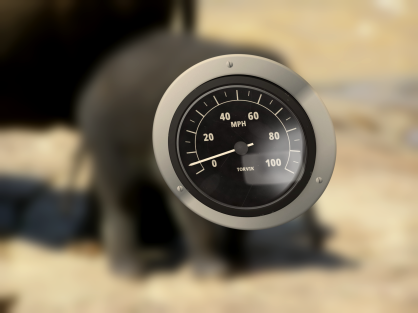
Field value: 5 mph
